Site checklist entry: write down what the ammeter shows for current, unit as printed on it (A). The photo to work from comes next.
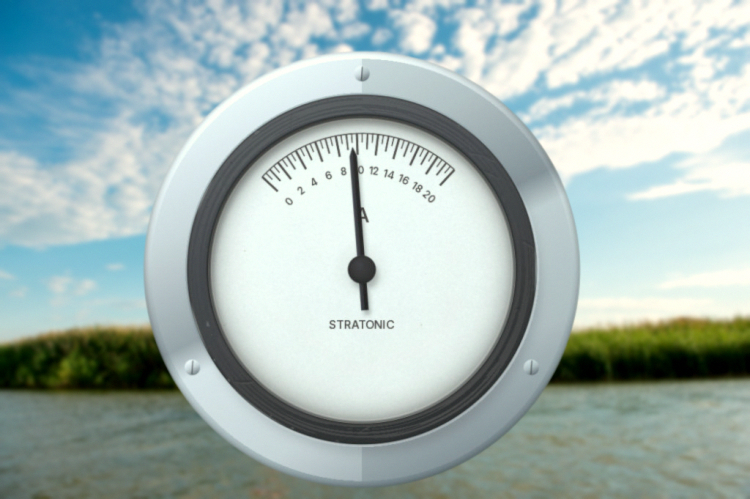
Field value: 9.5 A
